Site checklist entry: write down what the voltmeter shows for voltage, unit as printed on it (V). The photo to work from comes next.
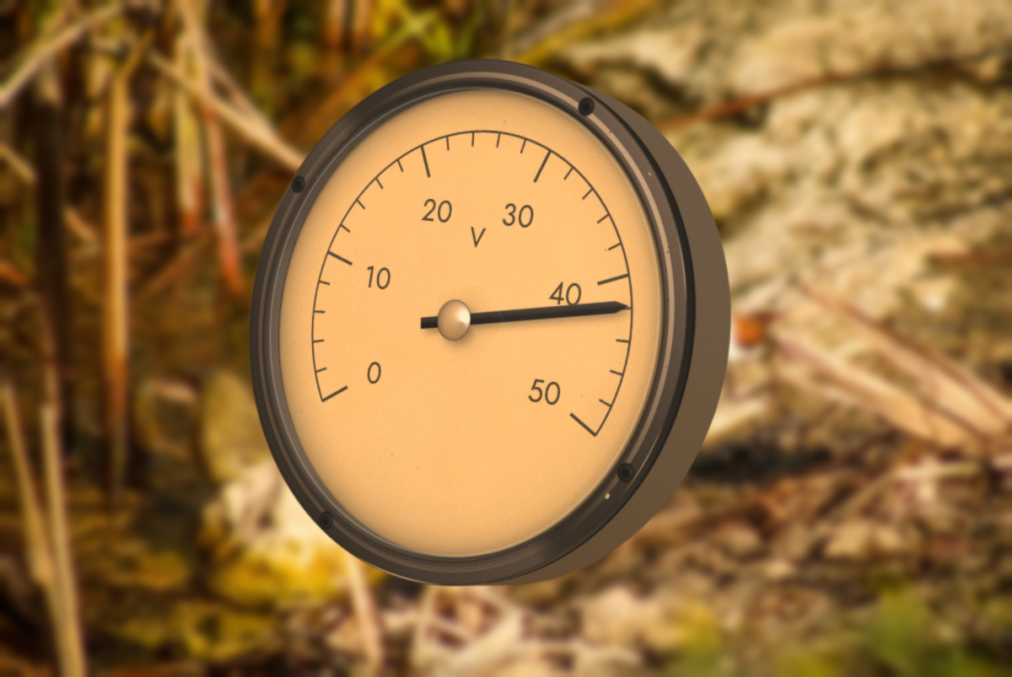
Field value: 42 V
